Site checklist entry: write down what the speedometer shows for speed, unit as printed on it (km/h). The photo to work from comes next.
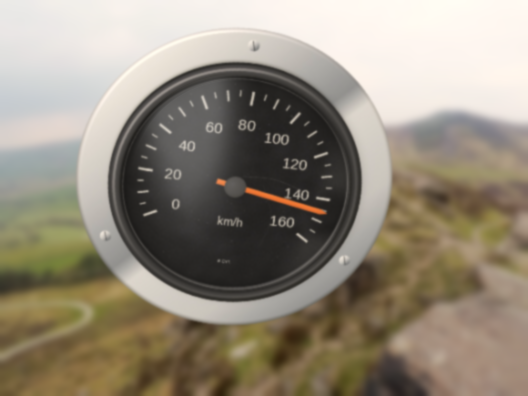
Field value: 145 km/h
